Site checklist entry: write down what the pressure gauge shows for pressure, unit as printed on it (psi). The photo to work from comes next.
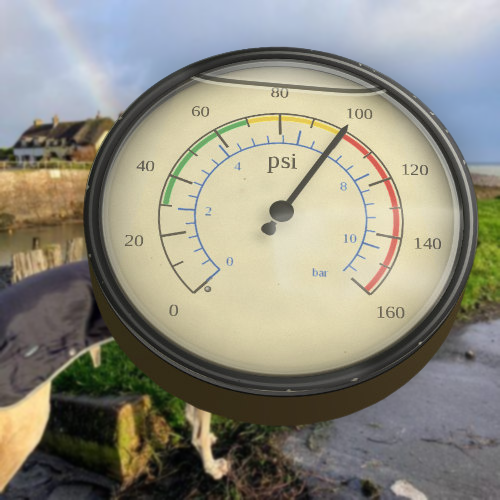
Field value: 100 psi
